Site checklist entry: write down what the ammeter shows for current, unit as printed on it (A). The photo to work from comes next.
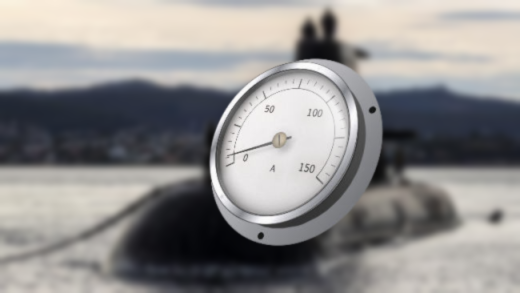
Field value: 5 A
